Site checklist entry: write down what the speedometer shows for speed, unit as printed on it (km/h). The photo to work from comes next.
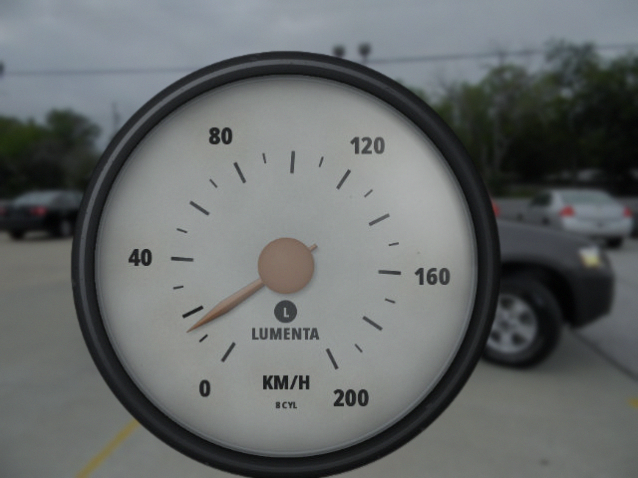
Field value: 15 km/h
